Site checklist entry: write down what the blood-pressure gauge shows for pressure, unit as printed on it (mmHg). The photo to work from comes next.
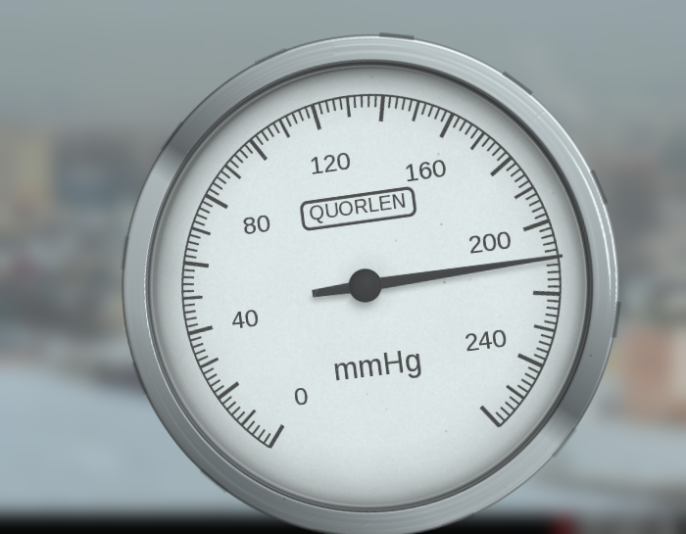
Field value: 210 mmHg
